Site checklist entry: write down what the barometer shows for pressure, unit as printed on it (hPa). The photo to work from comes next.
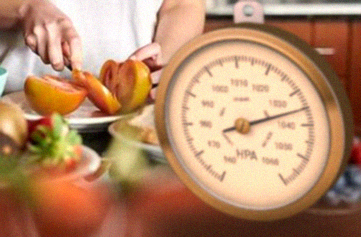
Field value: 1035 hPa
